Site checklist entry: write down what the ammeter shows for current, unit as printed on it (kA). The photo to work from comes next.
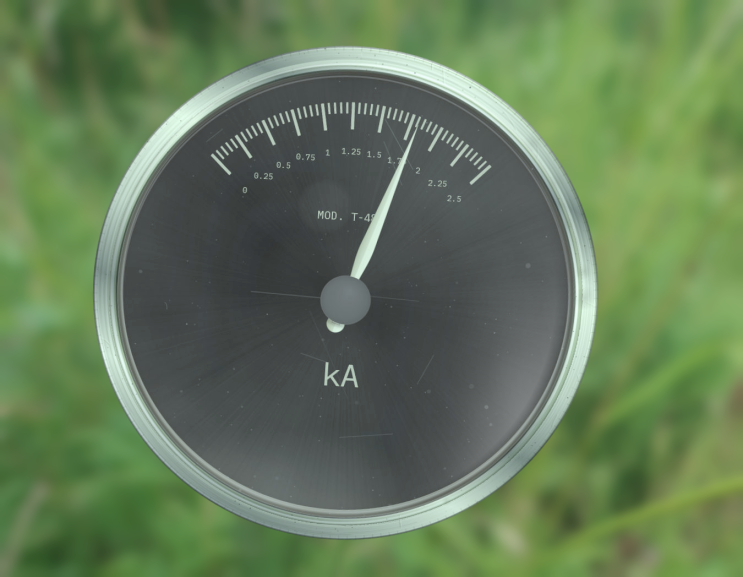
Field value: 1.8 kA
